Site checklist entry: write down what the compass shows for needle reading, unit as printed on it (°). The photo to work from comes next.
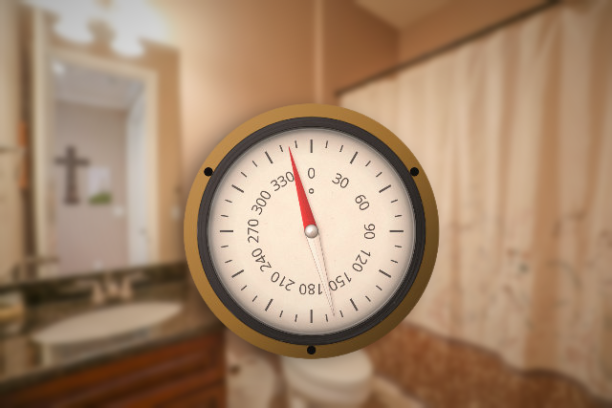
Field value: 345 °
